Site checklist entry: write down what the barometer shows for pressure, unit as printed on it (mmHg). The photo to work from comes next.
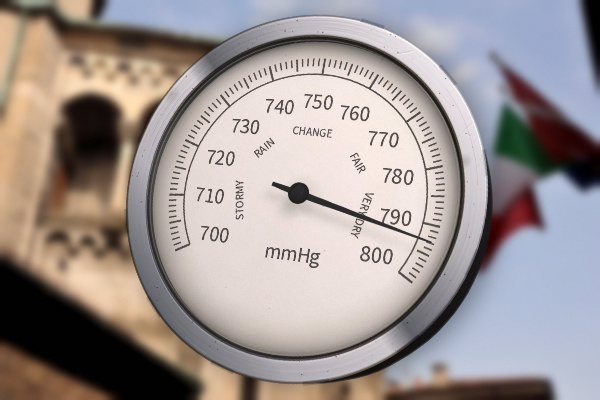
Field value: 793 mmHg
